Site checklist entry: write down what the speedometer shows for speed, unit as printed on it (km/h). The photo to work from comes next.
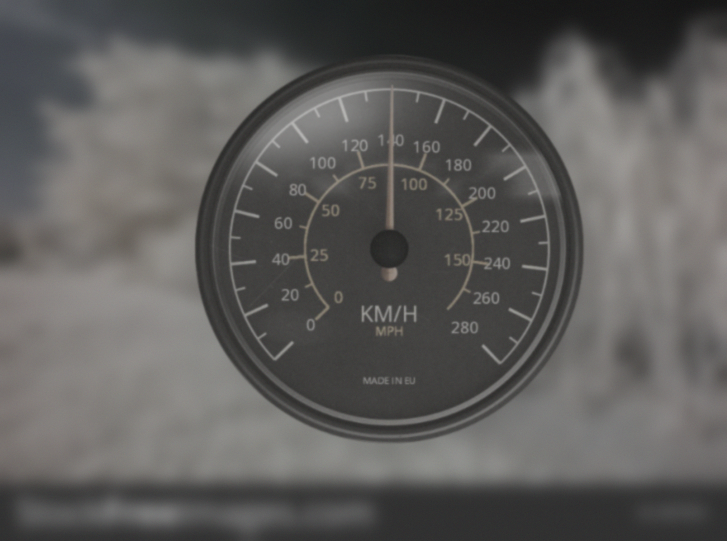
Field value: 140 km/h
